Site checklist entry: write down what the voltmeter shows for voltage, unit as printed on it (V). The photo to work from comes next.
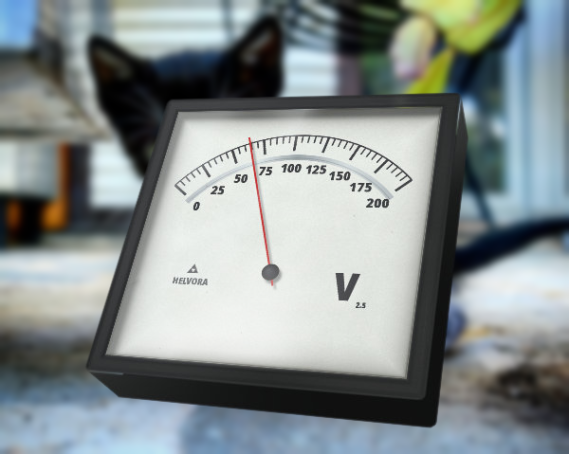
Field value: 65 V
